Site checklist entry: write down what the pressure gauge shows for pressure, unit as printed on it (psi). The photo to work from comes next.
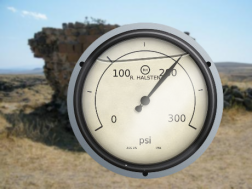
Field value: 200 psi
